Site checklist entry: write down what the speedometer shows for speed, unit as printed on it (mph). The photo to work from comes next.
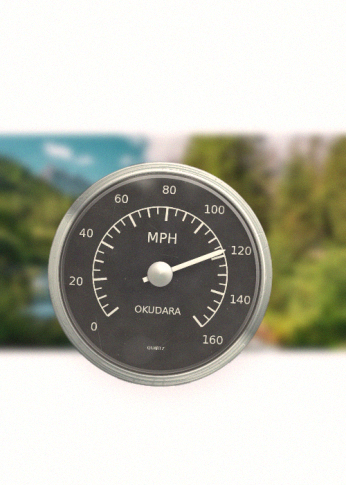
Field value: 117.5 mph
